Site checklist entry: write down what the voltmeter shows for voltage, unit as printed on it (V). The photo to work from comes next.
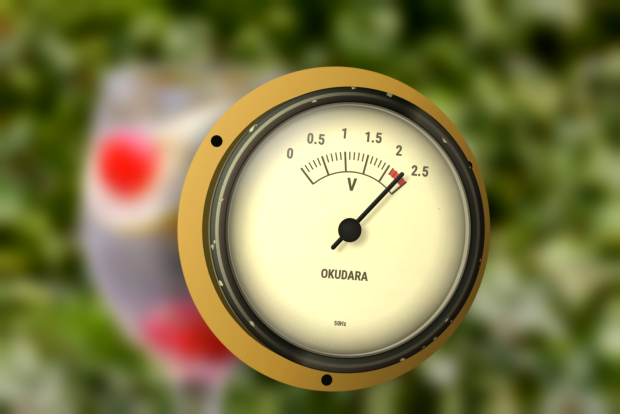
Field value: 2.3 V
